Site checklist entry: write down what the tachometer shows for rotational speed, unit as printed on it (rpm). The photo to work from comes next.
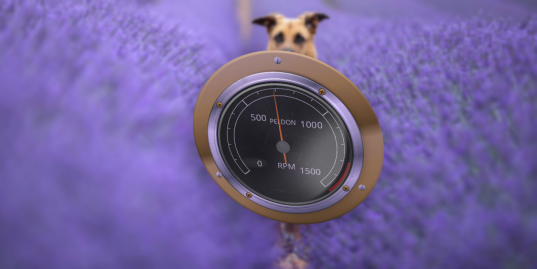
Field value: 700 rpm
